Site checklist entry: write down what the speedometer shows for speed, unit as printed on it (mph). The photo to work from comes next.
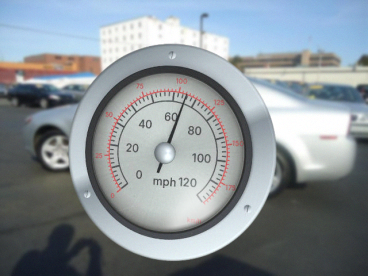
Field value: 66 mph
